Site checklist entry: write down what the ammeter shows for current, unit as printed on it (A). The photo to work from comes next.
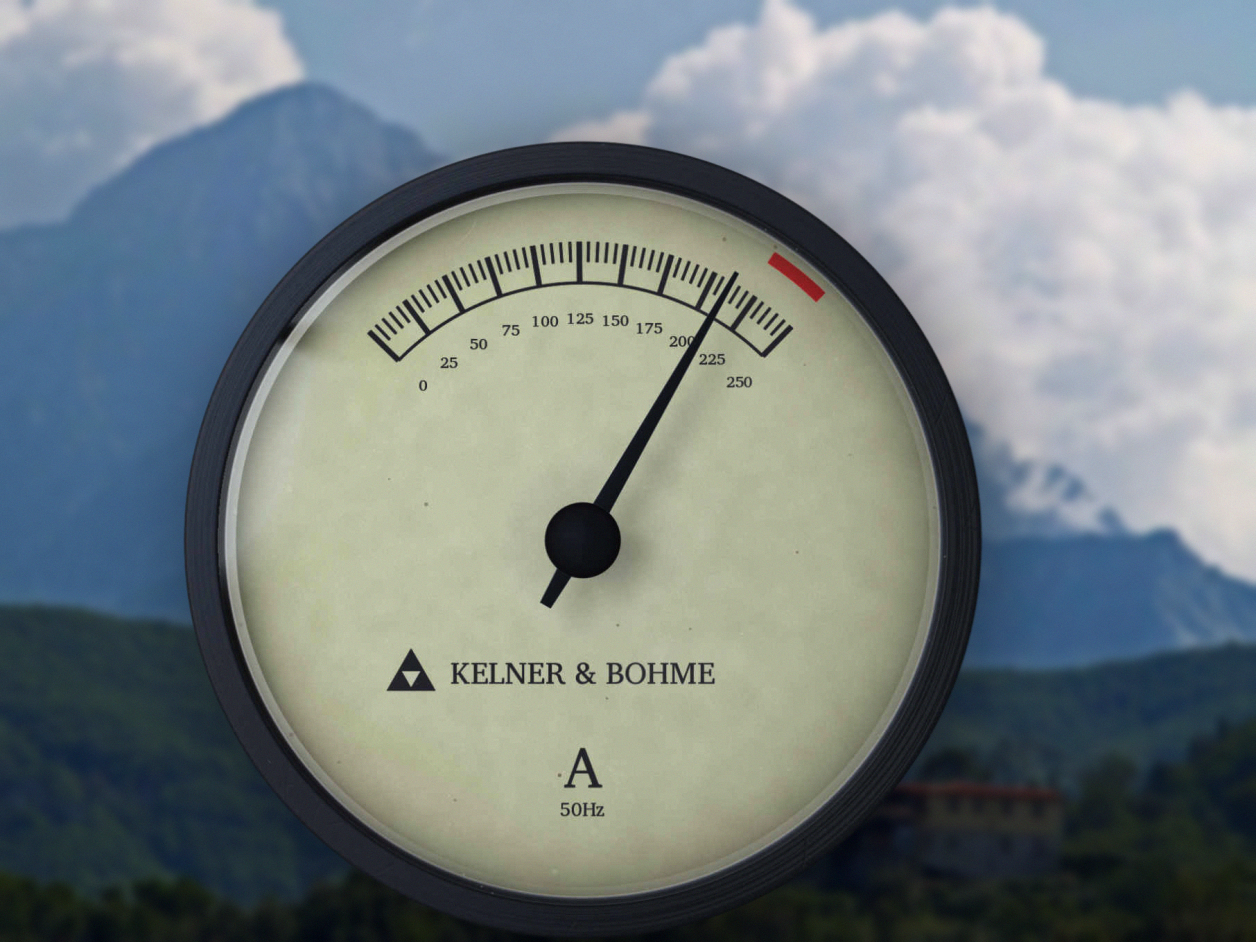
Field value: 210 A
